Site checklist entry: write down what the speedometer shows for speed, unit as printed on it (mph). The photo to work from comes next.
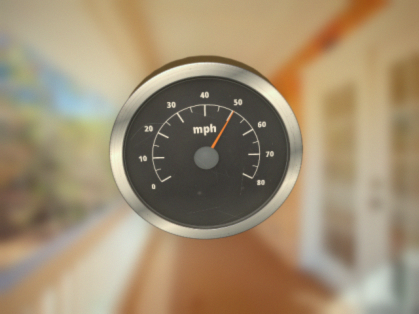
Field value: 50 mph
